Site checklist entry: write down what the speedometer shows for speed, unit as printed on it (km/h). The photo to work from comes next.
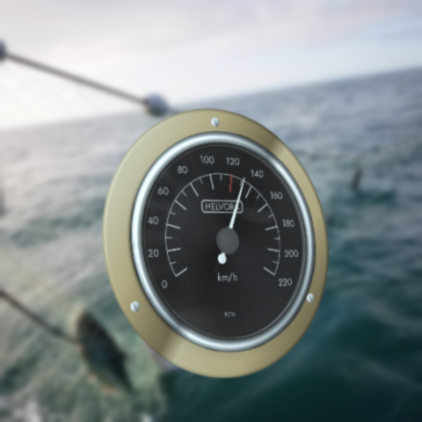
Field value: 130 km/h
